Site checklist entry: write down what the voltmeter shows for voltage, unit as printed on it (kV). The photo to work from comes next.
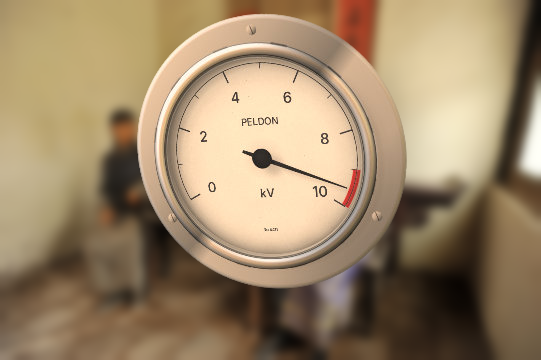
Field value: 9.5 kV
